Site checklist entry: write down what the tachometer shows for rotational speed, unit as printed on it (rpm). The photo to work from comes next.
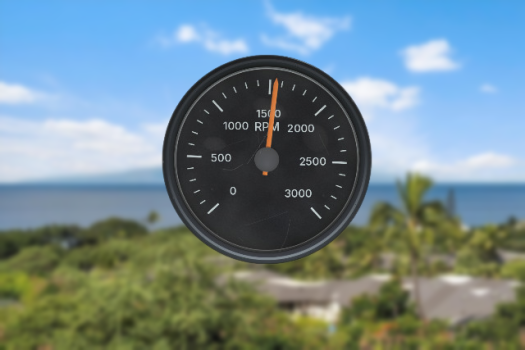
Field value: 1550 rpm
